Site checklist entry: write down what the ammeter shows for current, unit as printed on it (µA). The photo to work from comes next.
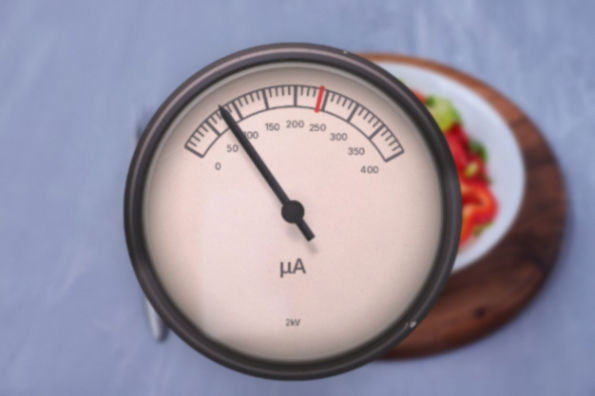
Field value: 80 µA
